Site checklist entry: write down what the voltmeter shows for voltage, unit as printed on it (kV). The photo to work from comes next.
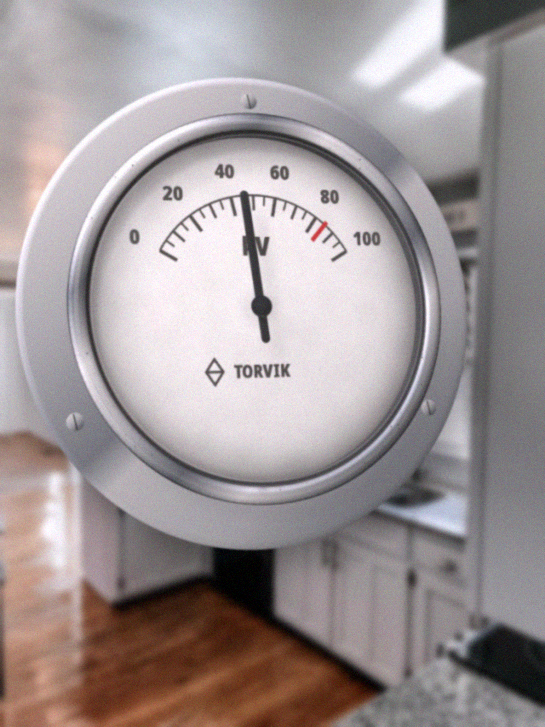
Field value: 45 kV
